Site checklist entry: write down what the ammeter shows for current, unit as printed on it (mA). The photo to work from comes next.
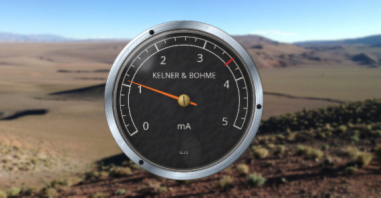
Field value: 1.1 mA
